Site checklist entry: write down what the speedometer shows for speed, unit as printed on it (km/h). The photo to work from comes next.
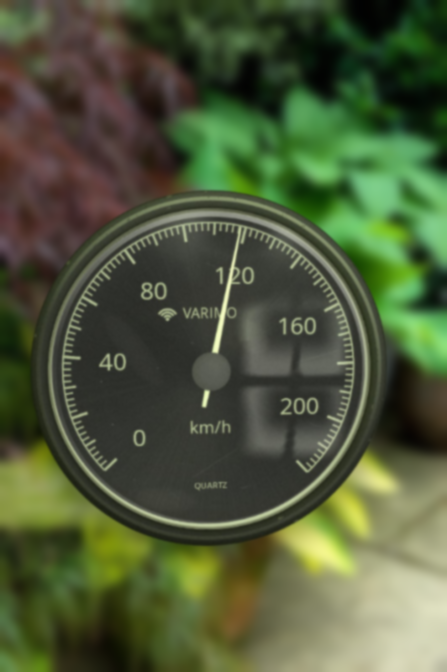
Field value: 118 km/h
